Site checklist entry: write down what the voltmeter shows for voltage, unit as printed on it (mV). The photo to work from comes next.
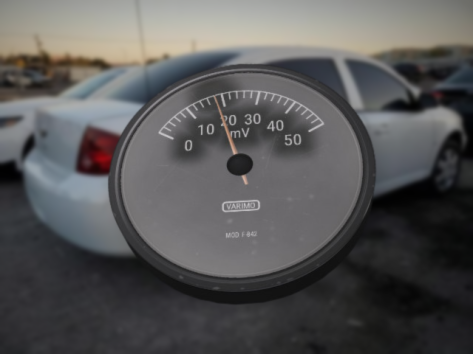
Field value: 18 mV
